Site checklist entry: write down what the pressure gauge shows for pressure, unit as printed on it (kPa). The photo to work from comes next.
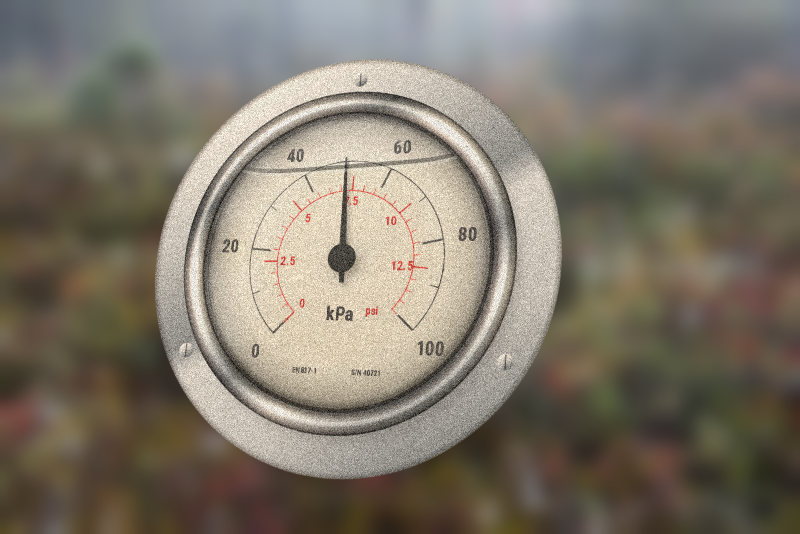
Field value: 50 kPa
